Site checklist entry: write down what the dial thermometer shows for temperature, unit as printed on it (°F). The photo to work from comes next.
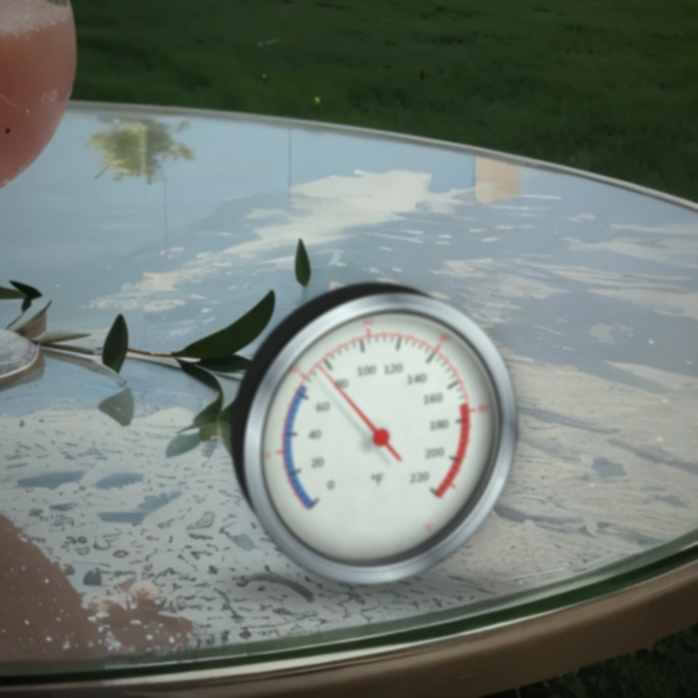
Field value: 76 °F
